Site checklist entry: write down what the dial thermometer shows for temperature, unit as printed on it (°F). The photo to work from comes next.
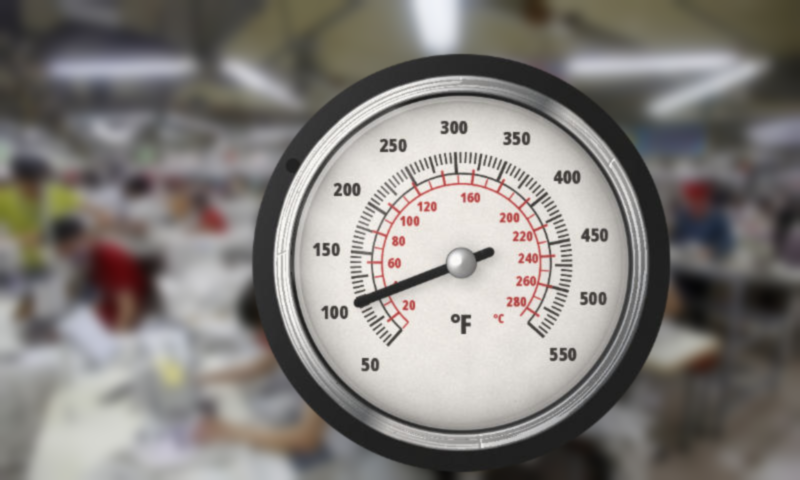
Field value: 100 °F
